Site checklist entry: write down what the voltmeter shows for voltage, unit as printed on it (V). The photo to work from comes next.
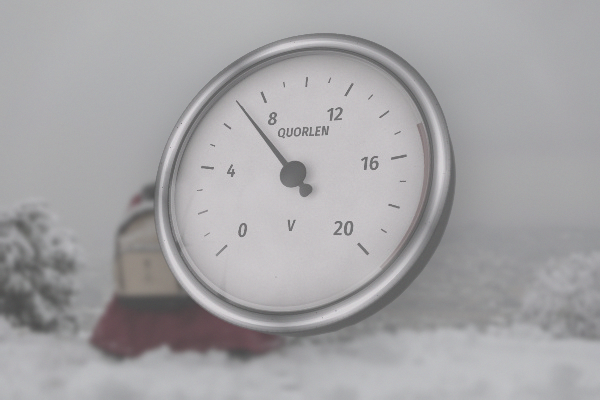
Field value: 7 V
